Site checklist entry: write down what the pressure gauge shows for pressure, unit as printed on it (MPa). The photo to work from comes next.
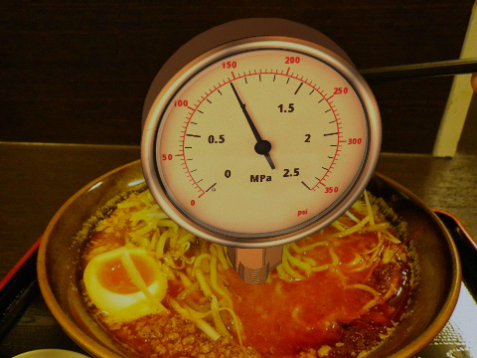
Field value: 1 MPa
